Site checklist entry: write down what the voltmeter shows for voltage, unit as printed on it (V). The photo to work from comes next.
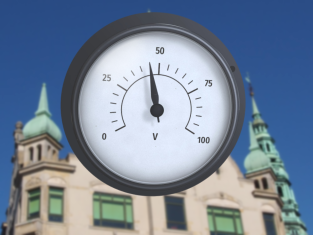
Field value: 45 V
